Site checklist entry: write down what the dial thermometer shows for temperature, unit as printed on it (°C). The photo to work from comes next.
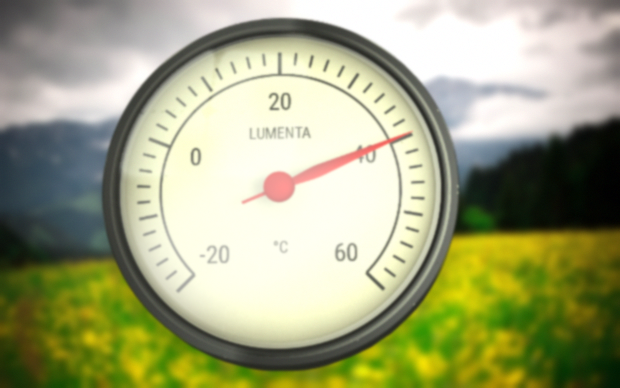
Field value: 40 °C
